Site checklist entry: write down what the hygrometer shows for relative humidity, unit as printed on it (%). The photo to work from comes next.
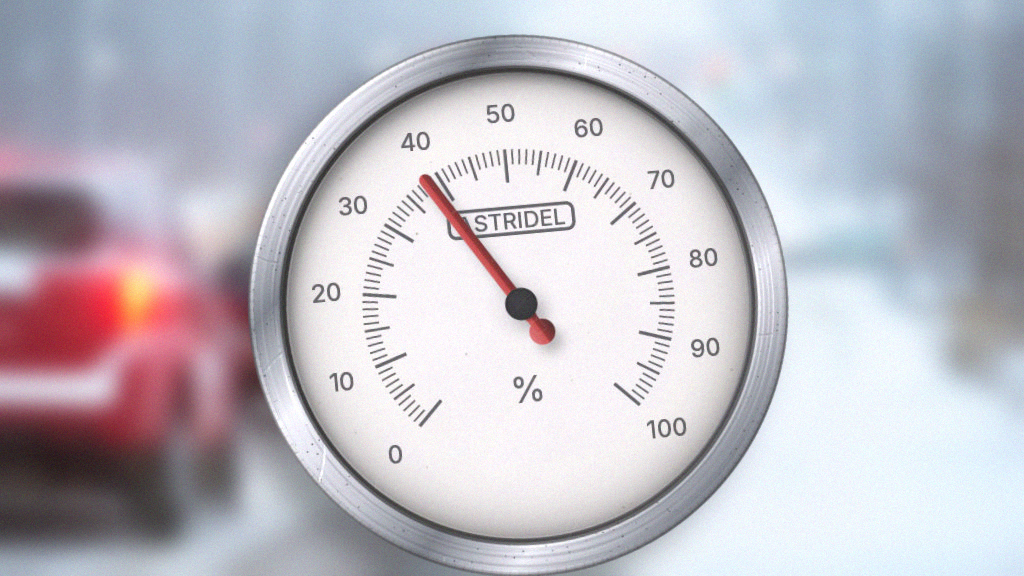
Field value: 38 %
